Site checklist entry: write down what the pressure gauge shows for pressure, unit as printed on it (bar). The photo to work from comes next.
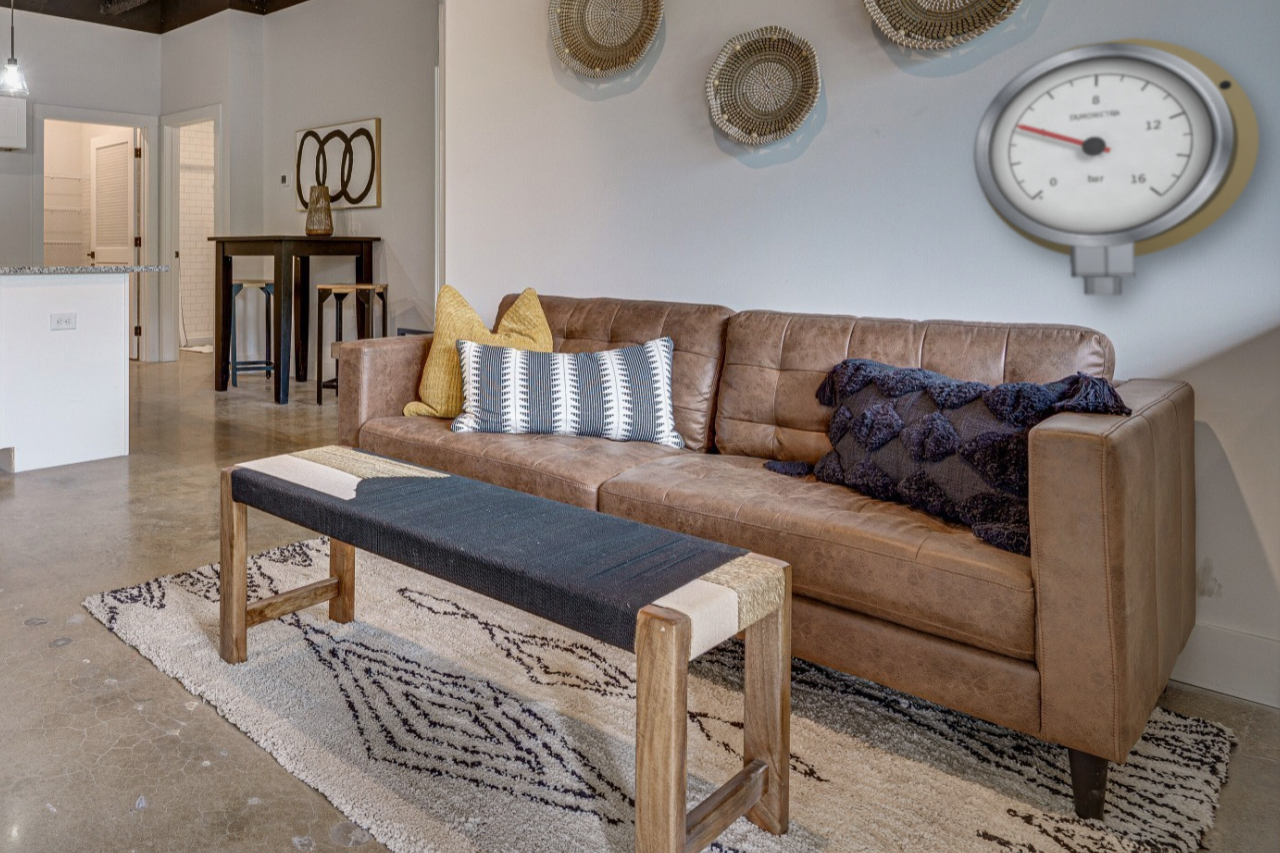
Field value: 4 bar
